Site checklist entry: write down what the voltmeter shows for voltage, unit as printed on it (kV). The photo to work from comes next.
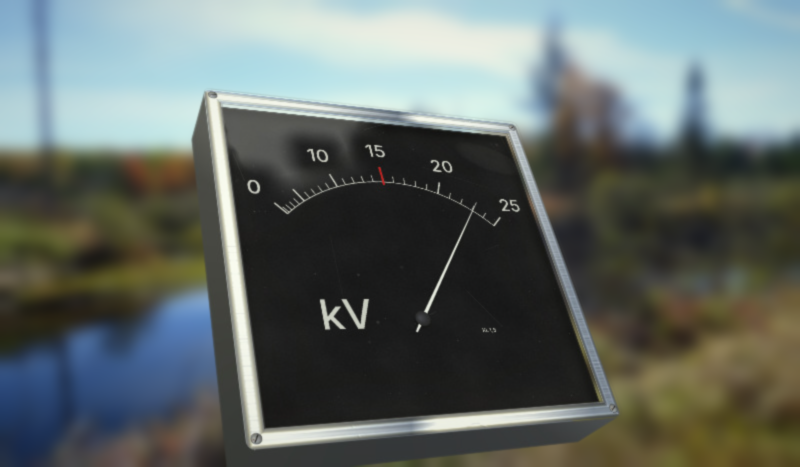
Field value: 23 kV
